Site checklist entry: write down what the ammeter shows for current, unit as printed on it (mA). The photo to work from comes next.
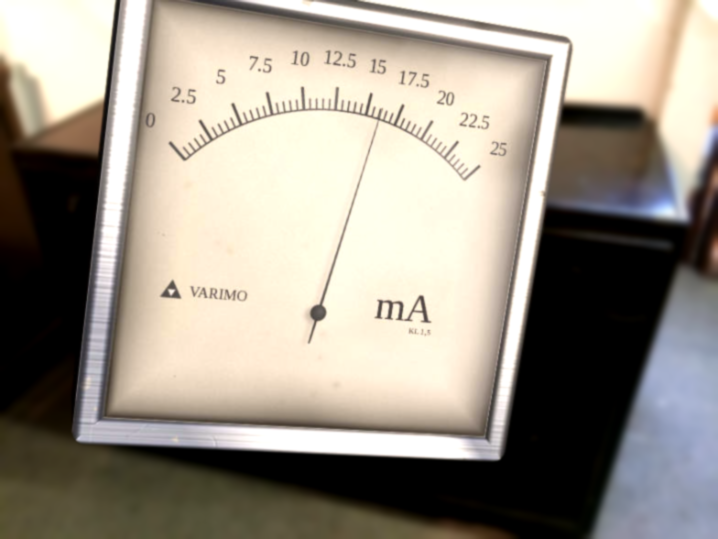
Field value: 16 mA
